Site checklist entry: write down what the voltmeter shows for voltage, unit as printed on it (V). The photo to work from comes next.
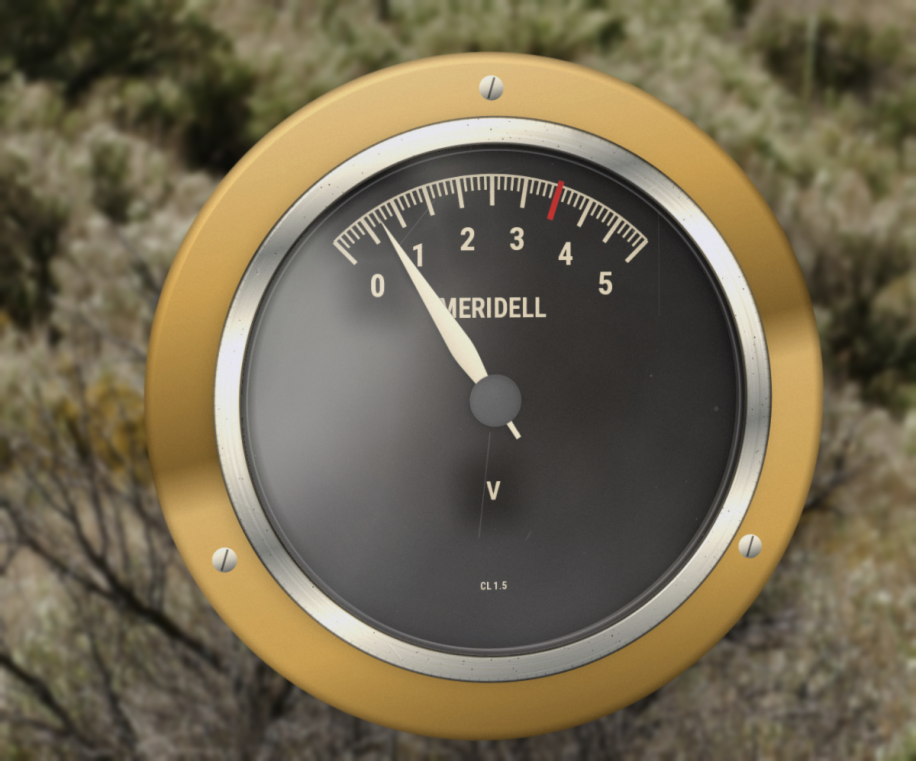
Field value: 0.7 V
